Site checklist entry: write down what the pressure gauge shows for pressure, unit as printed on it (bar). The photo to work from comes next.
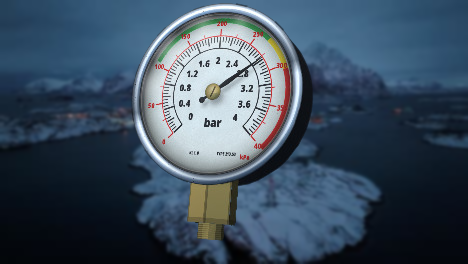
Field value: 2.8 bar
